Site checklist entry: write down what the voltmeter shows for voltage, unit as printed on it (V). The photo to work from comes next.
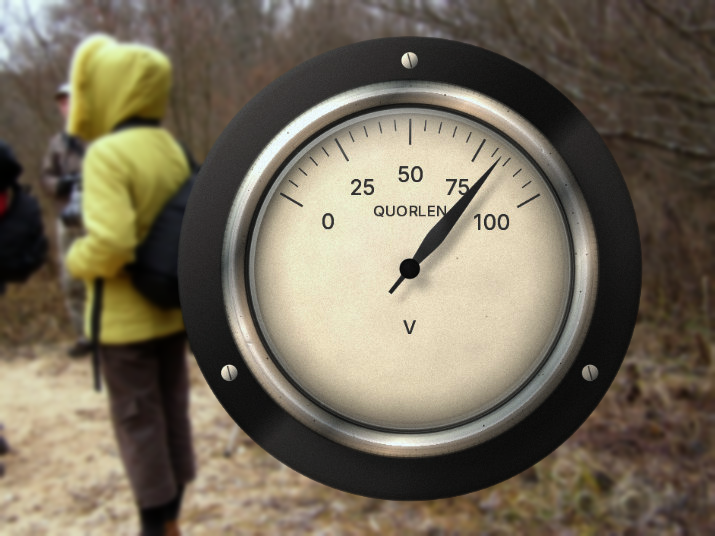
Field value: 82.5 V
